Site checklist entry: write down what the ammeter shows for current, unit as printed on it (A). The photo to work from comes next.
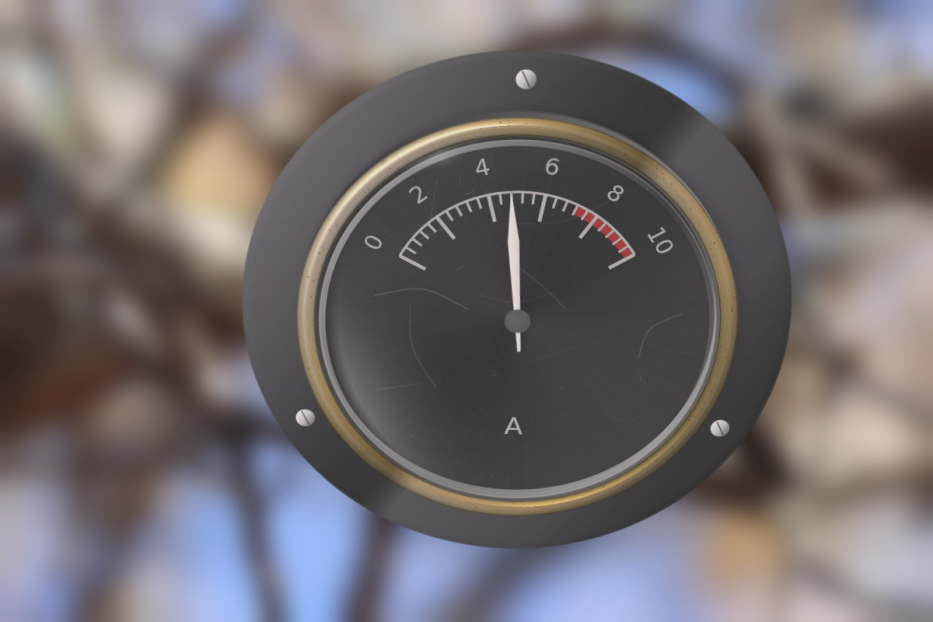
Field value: 4.8 A
